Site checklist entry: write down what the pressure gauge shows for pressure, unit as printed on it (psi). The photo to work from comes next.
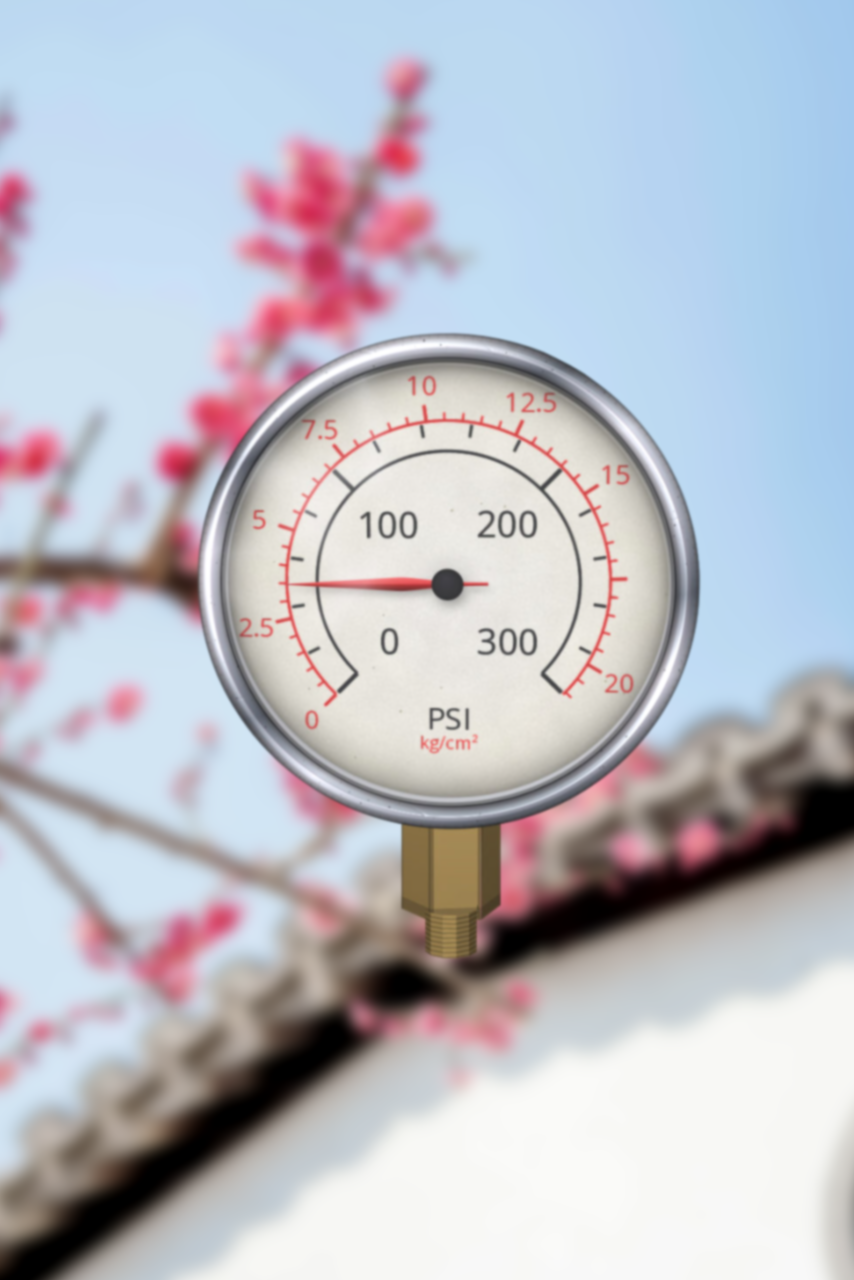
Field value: 50 psi
